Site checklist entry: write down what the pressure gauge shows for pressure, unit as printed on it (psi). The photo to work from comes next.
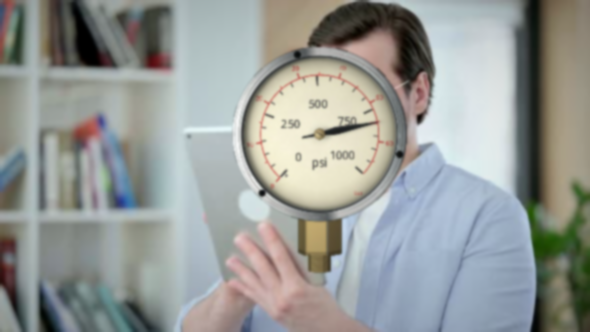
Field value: 800 psi
